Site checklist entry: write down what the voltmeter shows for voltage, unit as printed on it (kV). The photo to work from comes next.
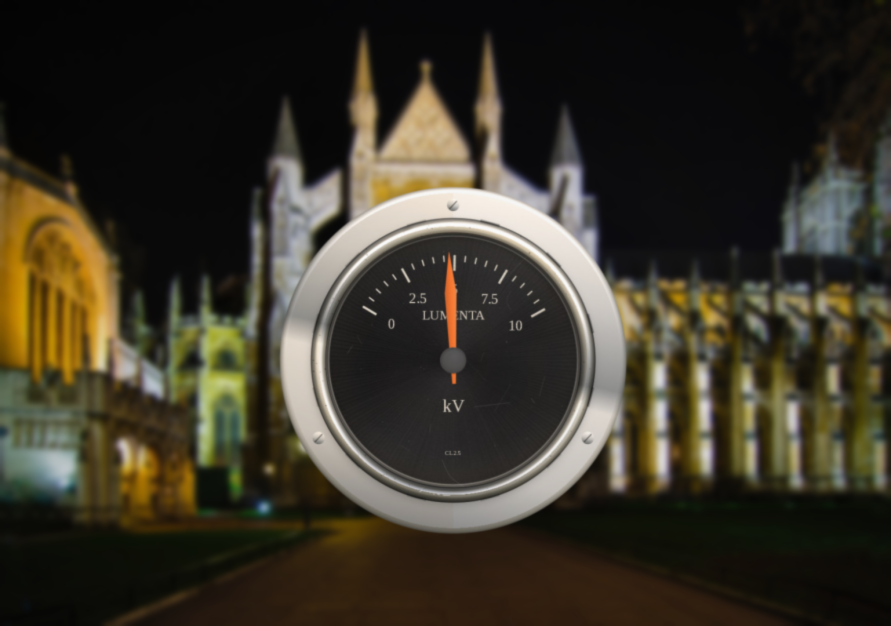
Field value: 4.75 kV
